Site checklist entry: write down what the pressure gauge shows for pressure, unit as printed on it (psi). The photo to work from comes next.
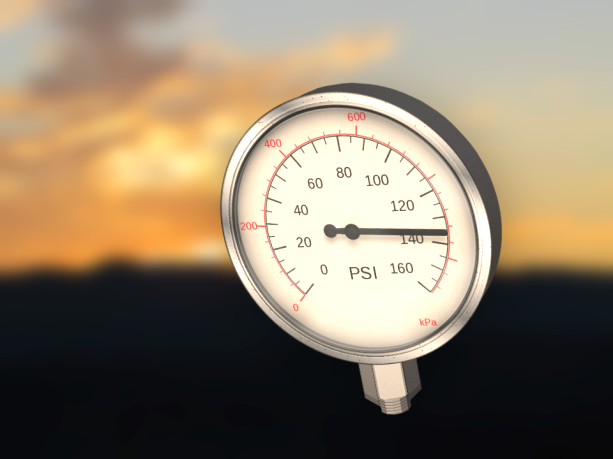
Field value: 135 psi
